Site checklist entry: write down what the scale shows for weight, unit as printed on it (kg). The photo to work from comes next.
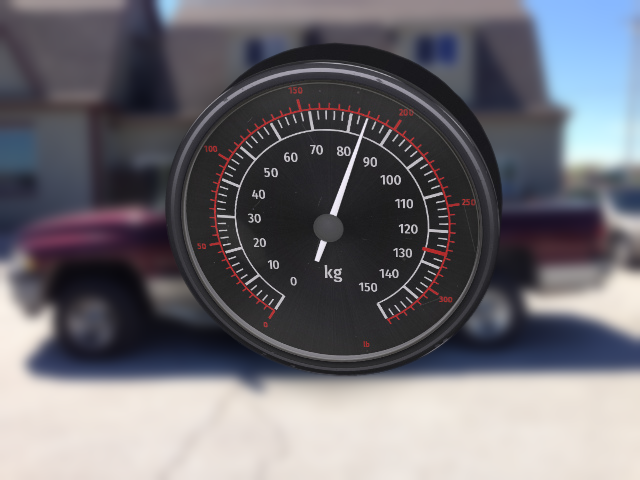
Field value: 84 kg
